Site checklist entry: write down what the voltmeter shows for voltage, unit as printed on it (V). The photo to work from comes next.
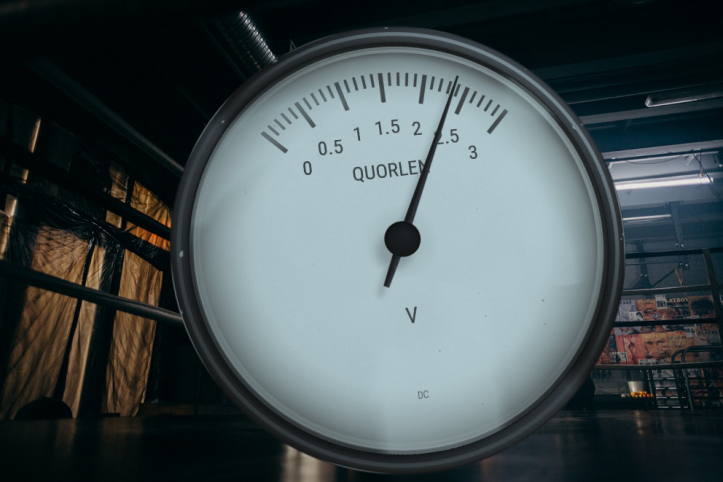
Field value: 2.35 V
